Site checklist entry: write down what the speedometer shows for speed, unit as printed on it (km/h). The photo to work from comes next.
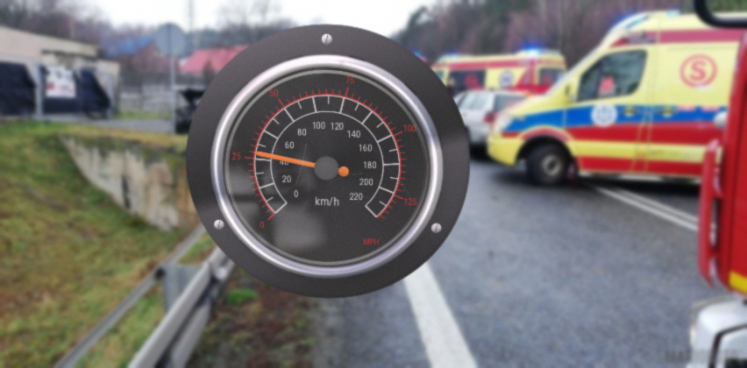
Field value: 45 km/h
